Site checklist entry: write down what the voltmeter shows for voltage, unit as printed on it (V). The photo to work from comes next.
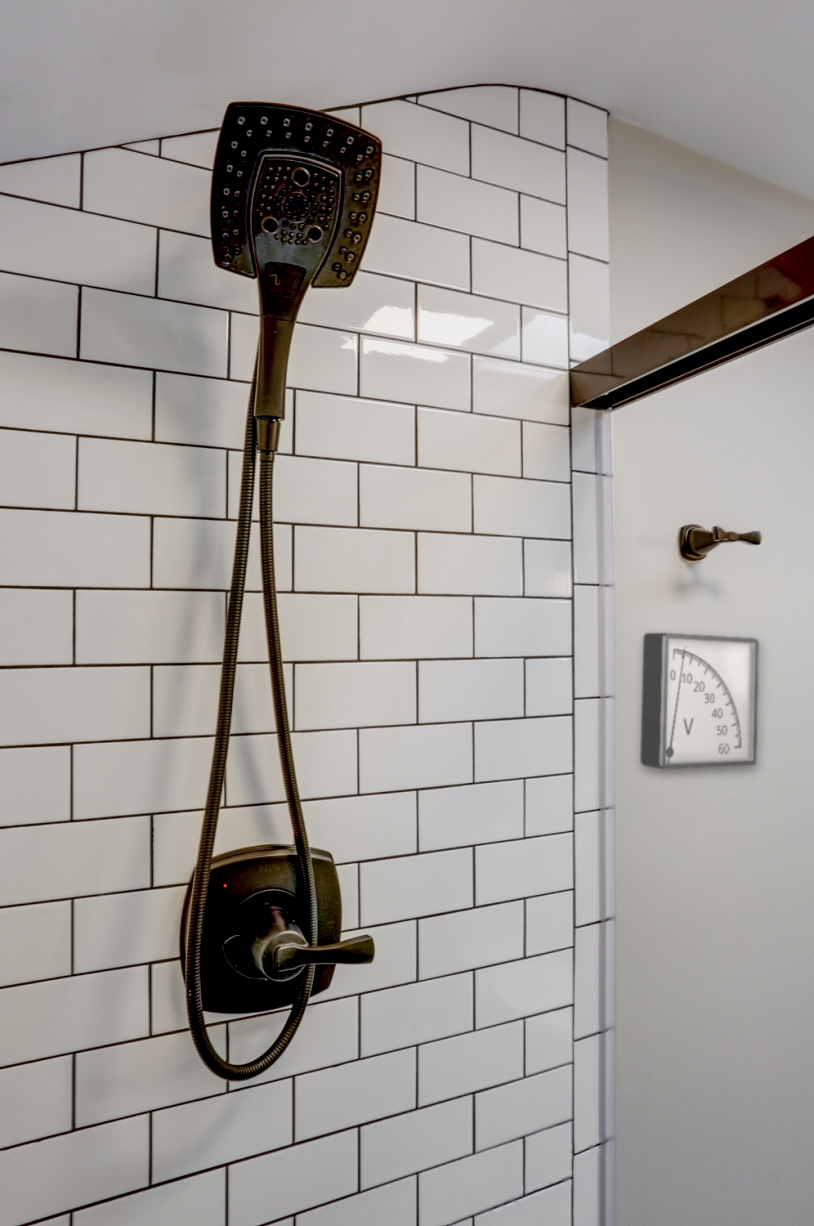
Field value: 5 V
